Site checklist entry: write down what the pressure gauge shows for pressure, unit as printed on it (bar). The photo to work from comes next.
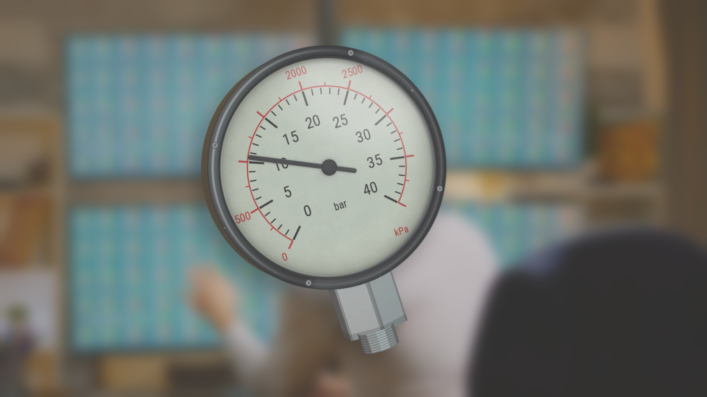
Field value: 10.5 bar
